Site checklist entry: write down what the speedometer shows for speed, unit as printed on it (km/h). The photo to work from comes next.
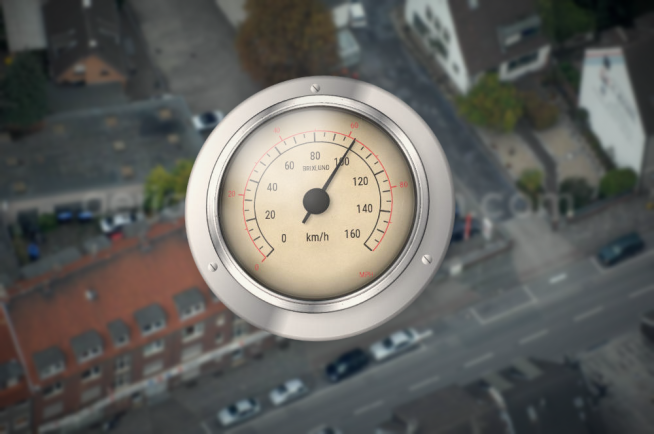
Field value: 100 km/h
